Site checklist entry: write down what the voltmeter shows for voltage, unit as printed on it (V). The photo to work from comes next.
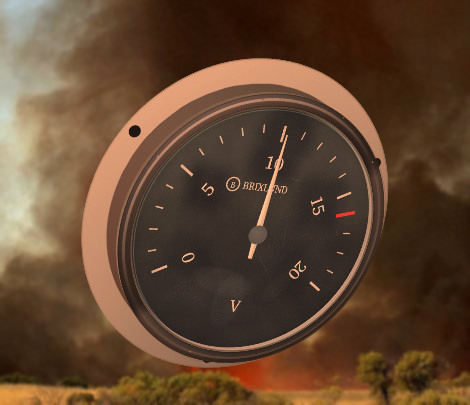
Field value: 10 V
